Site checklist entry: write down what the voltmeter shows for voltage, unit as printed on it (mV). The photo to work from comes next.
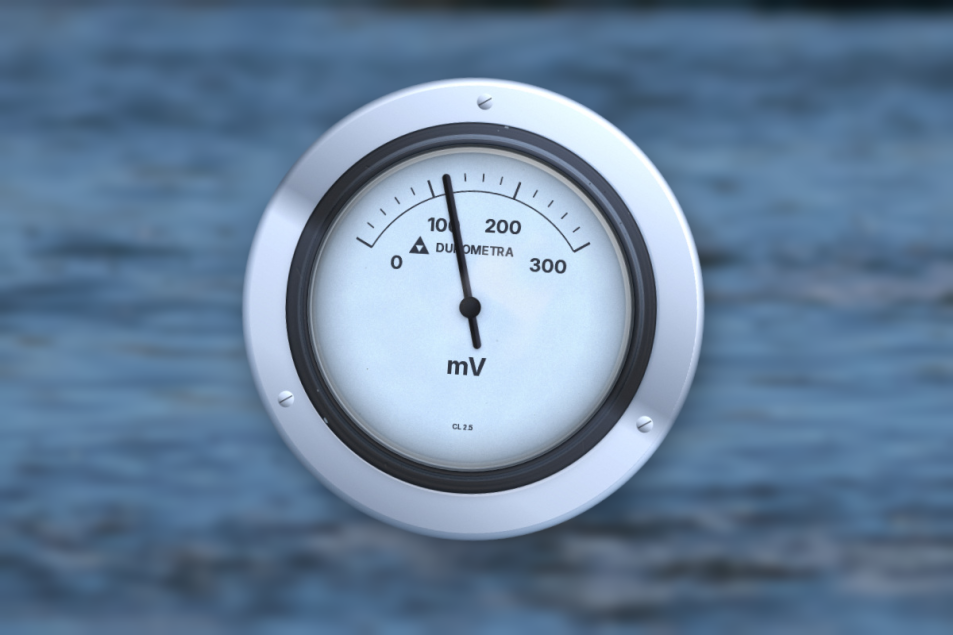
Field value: 120 mV
